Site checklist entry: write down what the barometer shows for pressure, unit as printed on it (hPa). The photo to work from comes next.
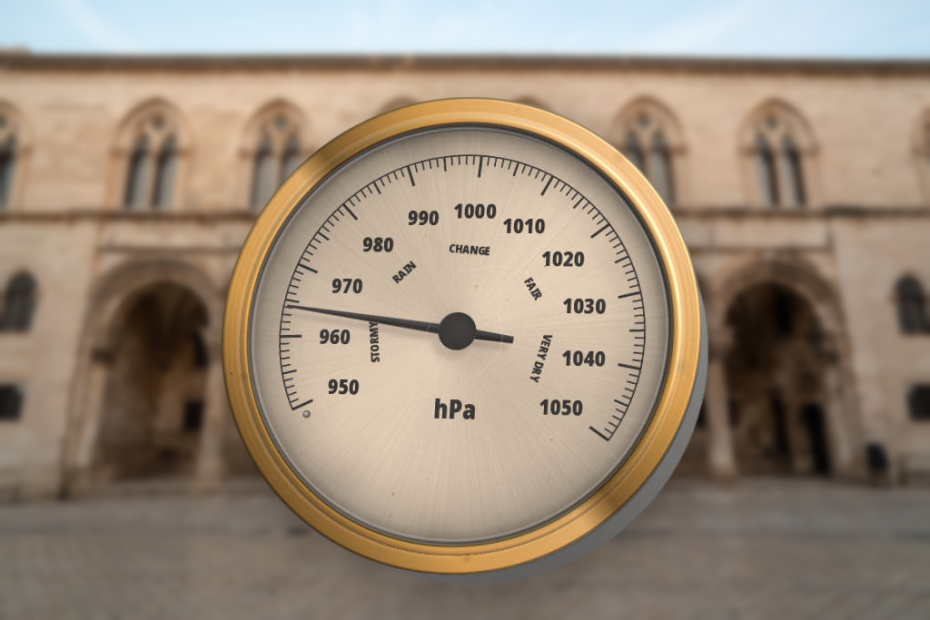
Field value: 964 hPa
